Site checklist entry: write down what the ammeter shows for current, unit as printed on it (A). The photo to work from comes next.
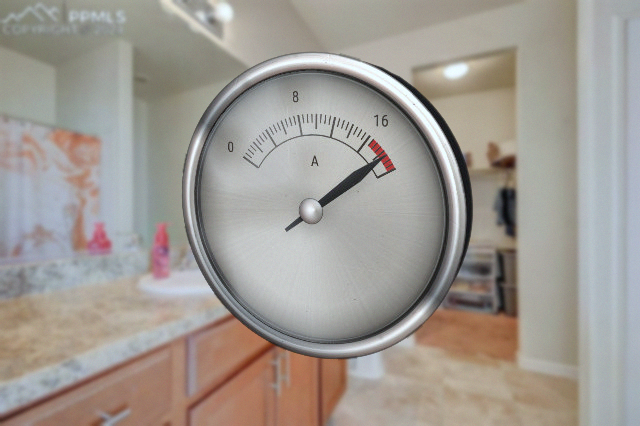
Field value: 18.5 A
